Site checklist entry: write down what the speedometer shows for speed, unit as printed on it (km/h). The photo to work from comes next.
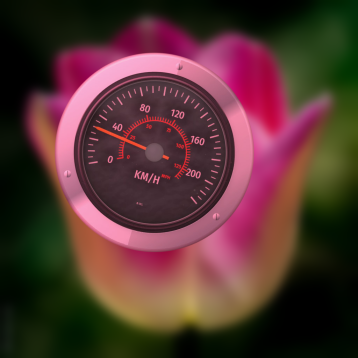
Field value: 30 km/h
